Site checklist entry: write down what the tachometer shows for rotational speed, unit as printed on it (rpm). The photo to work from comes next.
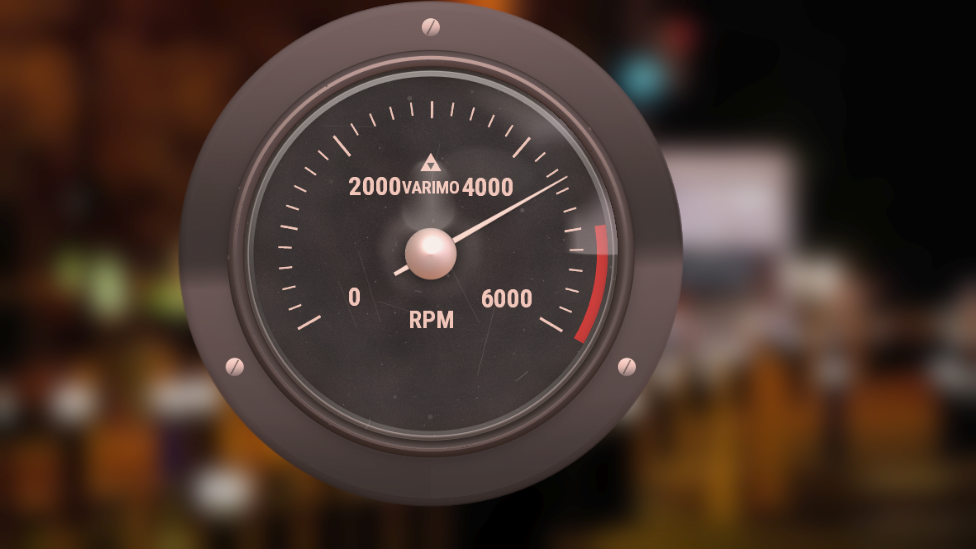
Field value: 4500 rpm
